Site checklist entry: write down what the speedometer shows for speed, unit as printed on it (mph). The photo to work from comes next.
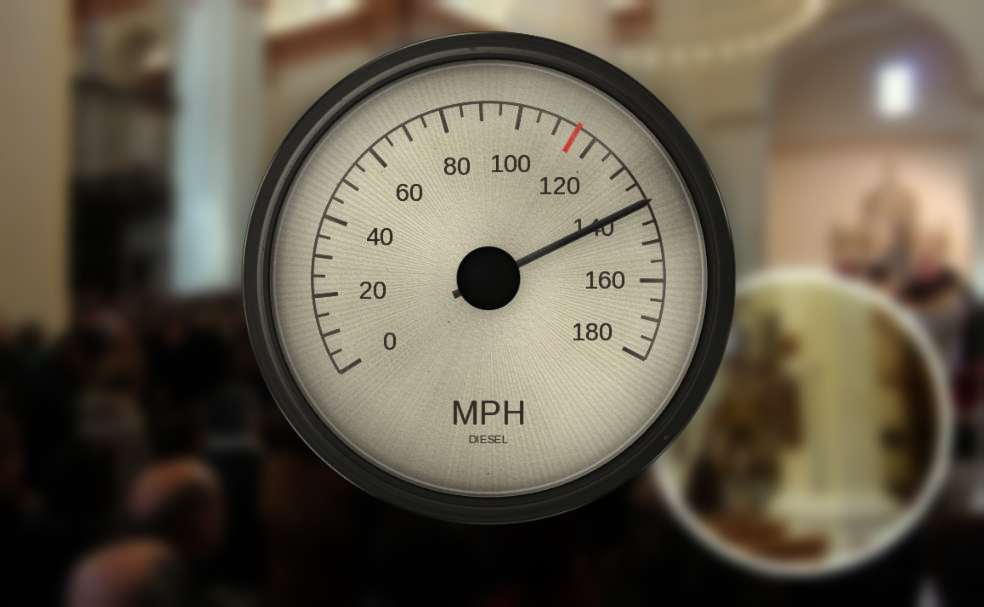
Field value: 140 mph
